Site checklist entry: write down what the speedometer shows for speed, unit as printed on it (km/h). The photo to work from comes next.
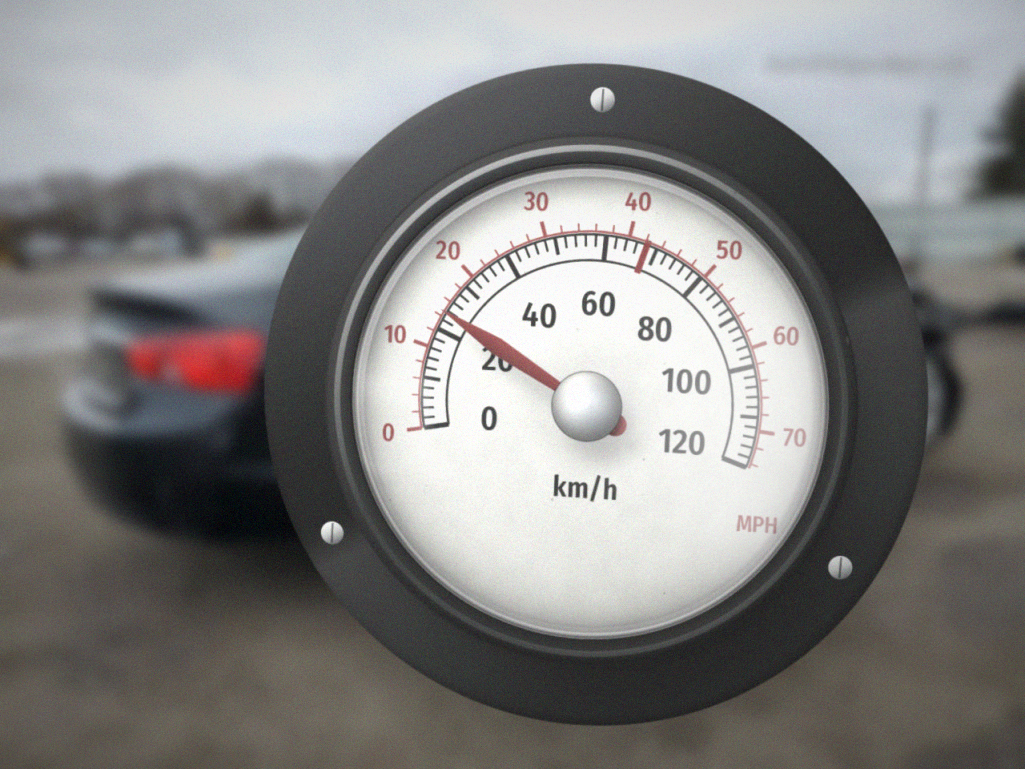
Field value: 24 km/h
